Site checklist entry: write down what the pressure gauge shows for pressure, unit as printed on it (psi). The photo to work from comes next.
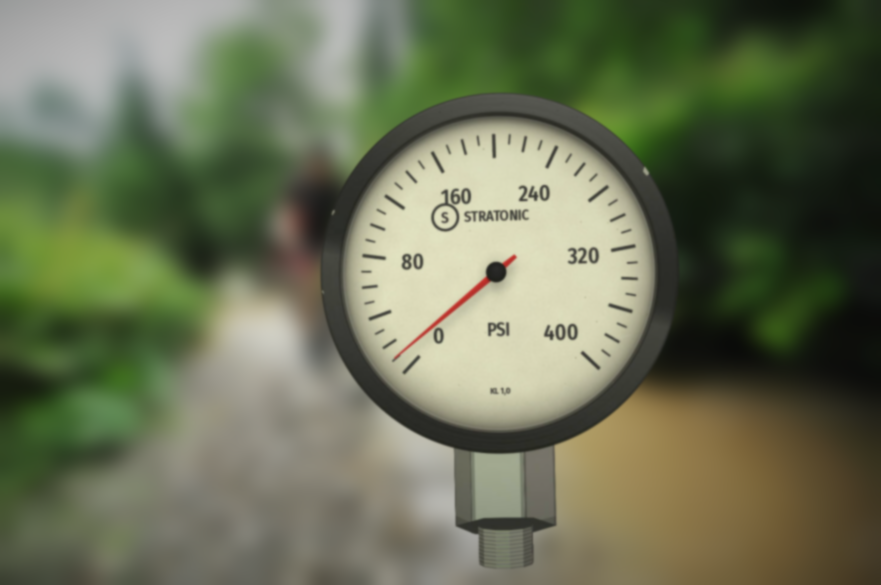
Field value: 10 psi
